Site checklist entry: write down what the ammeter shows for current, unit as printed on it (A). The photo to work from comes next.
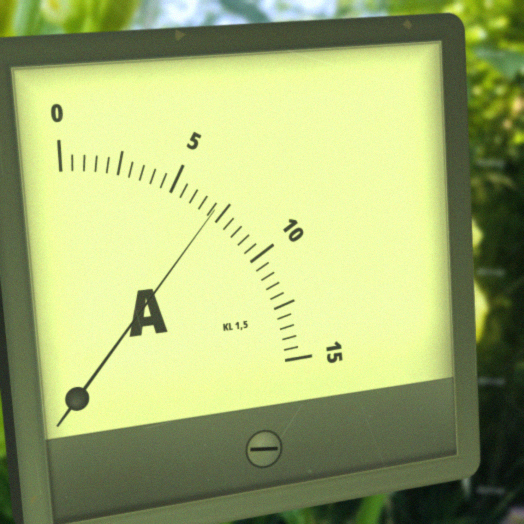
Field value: 7 A
